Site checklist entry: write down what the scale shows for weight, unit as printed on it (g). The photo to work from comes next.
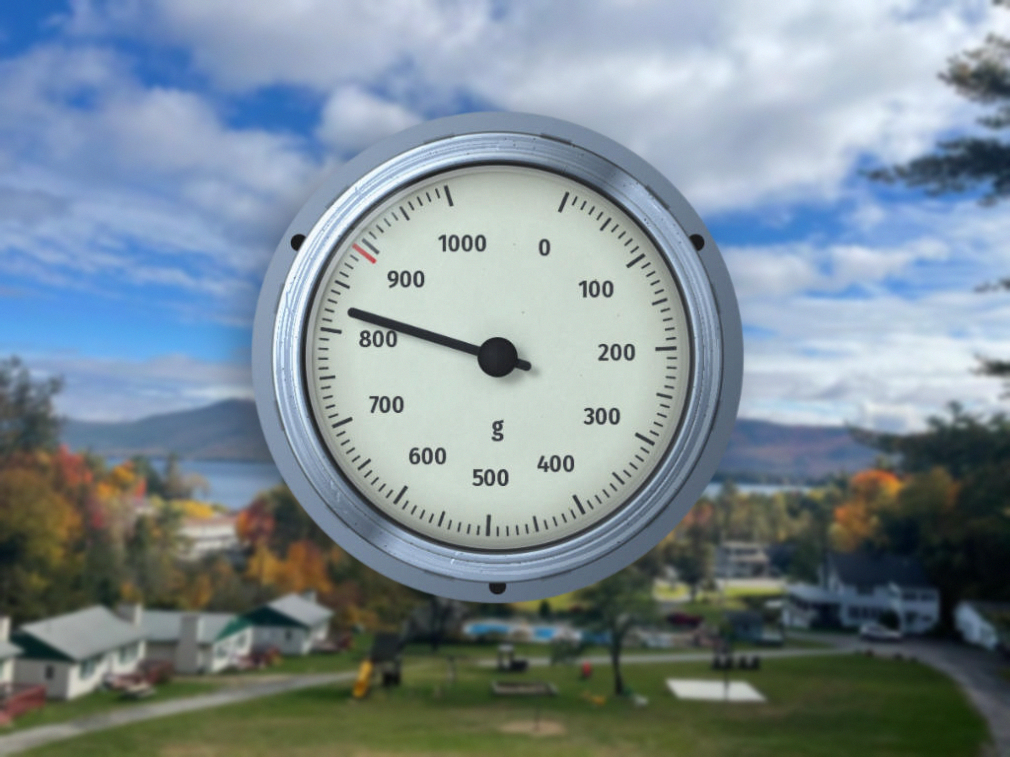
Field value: 825 g
